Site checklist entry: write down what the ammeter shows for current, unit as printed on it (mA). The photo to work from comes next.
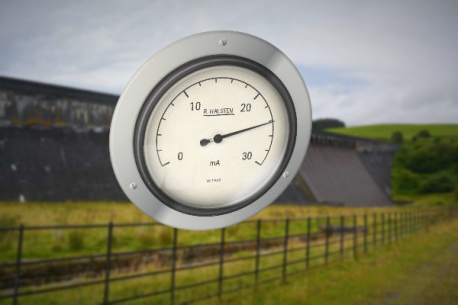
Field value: 24 mA
